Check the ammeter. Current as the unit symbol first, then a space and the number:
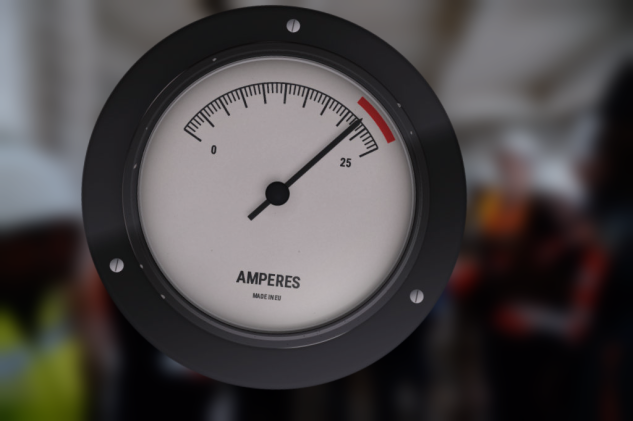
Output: A 21.5
